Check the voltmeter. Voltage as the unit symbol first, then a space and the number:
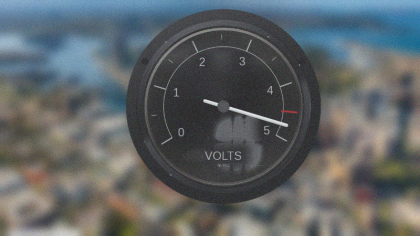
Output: V 4.75
